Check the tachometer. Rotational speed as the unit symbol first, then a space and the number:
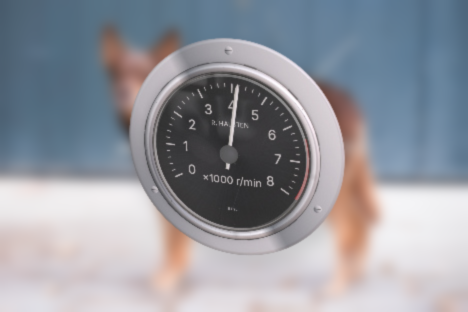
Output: rpm 4200
